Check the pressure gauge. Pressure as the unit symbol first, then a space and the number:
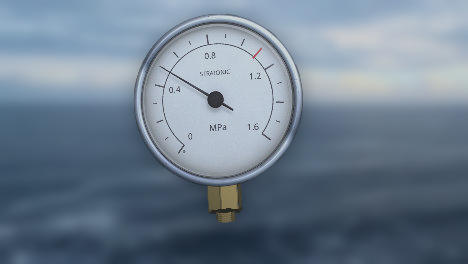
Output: MPa 0.5
